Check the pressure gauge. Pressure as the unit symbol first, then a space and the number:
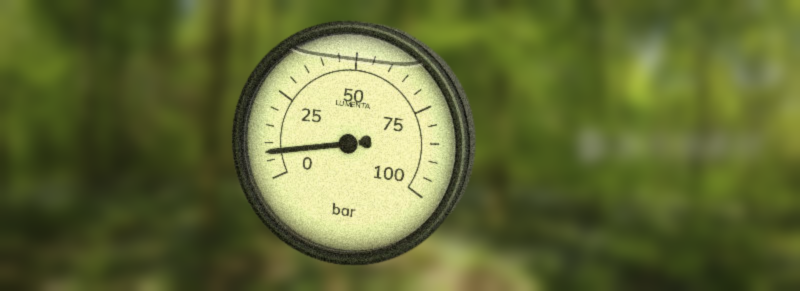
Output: bar 7.5
